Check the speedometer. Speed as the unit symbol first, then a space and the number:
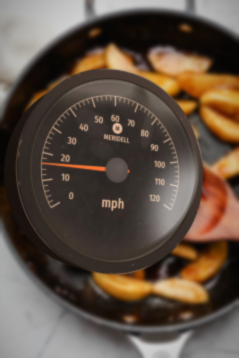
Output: mph 16
